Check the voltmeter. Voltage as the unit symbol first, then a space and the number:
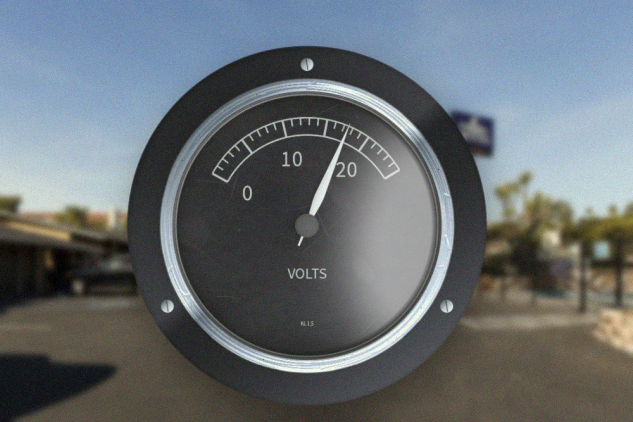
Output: V 17.5
